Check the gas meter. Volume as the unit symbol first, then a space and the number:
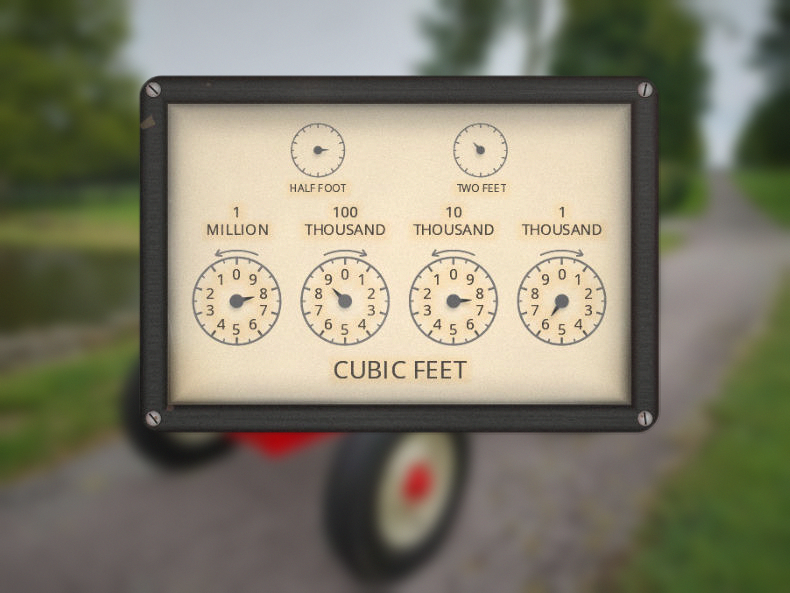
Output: ft³ 787600
